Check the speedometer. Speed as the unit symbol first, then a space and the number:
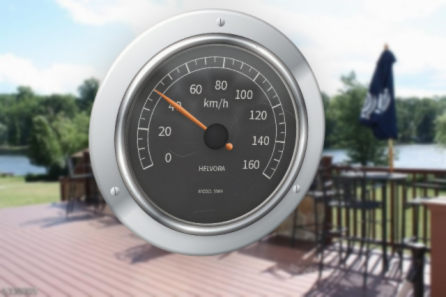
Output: km/h 40
